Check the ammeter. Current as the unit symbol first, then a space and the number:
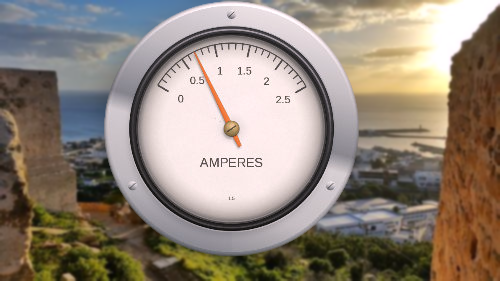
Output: A 0.7
